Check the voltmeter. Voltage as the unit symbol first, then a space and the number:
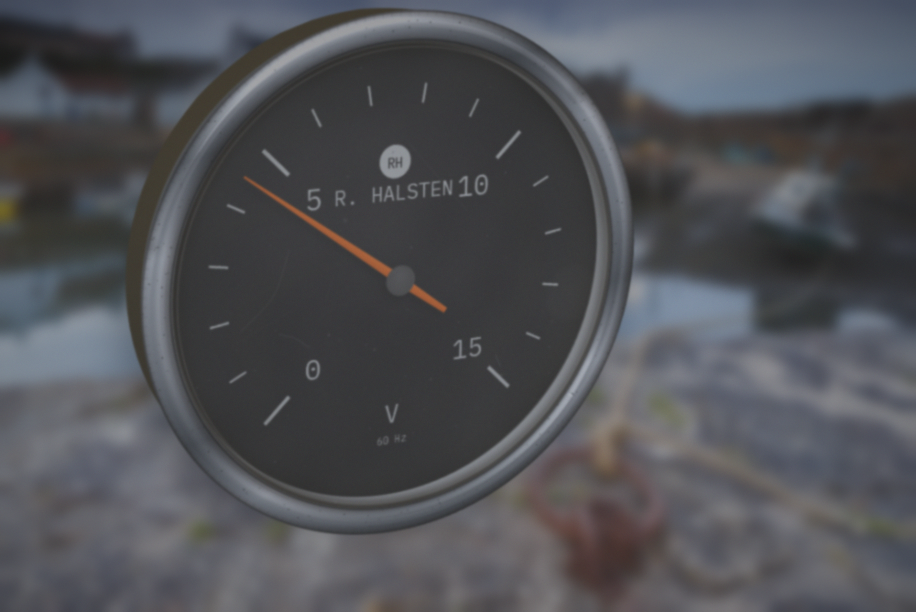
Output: V 4.5
